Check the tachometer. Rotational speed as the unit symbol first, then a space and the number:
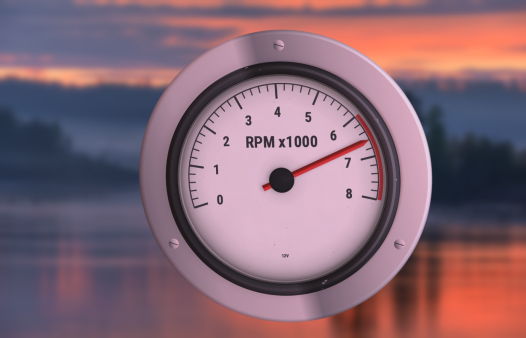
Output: rpm 6600
